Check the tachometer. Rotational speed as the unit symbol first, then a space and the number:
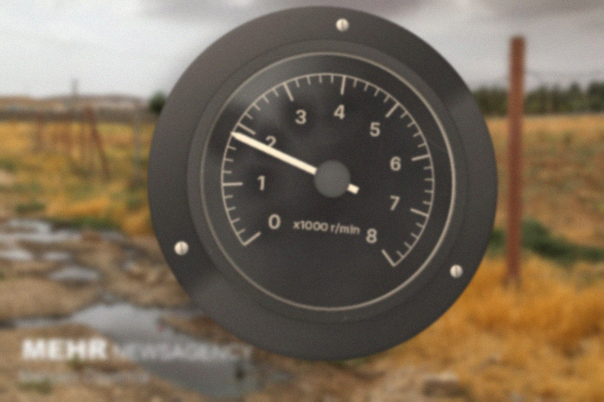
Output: rpm 1800
